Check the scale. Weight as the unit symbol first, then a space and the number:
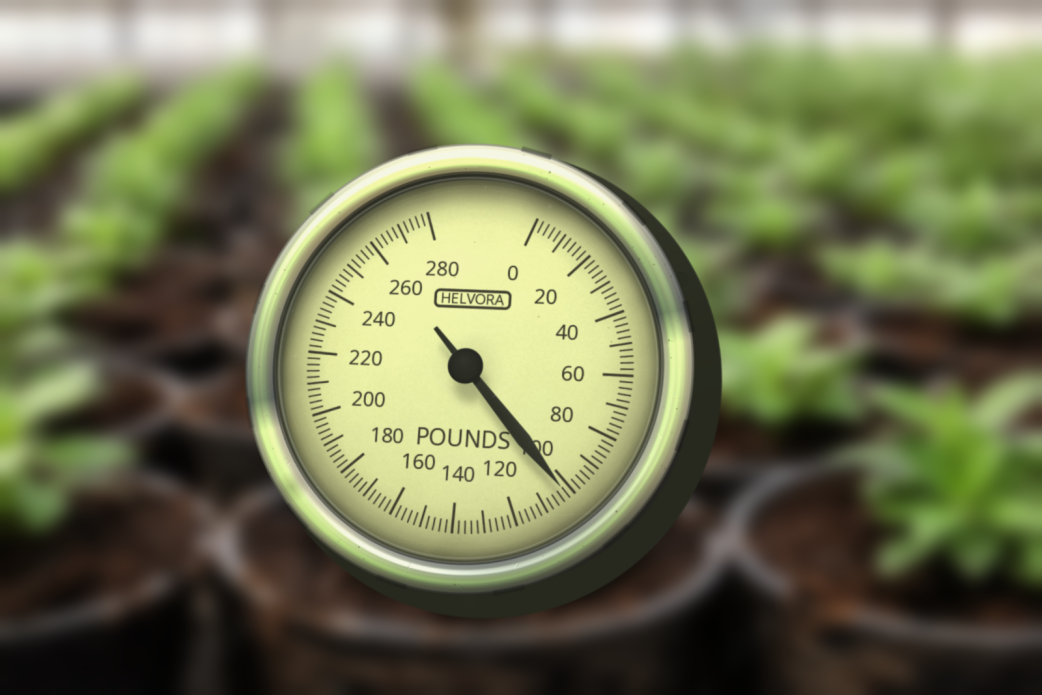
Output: lb 102
